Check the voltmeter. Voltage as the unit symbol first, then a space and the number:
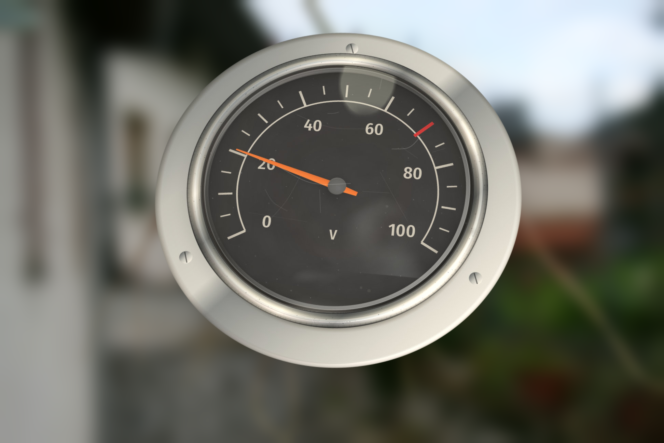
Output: V 20
